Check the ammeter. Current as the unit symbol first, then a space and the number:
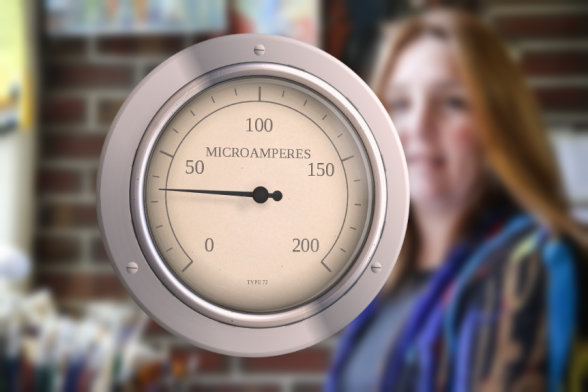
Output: µA 35
